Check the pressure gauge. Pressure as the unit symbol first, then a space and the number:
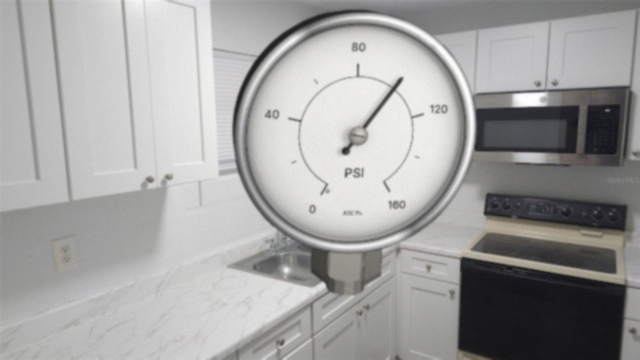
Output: psi 100
